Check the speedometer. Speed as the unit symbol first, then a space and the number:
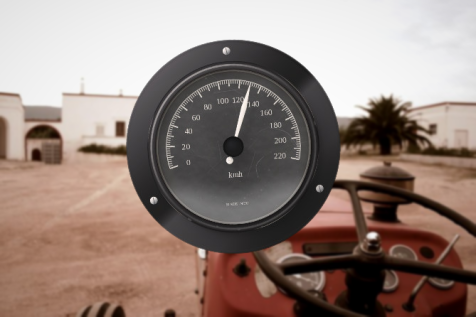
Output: km/h 130
